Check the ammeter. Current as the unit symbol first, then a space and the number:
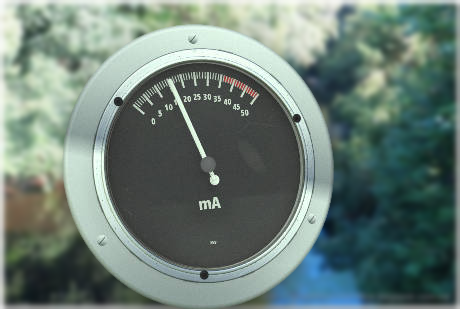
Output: mA 15
